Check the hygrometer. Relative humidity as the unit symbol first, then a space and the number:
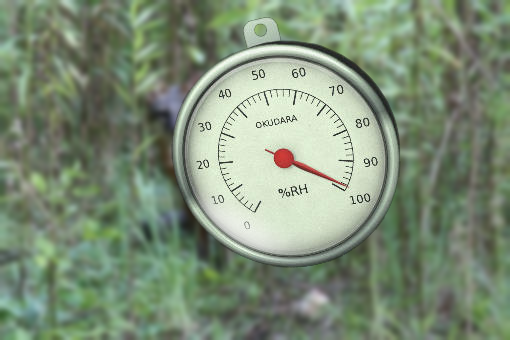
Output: % 98
